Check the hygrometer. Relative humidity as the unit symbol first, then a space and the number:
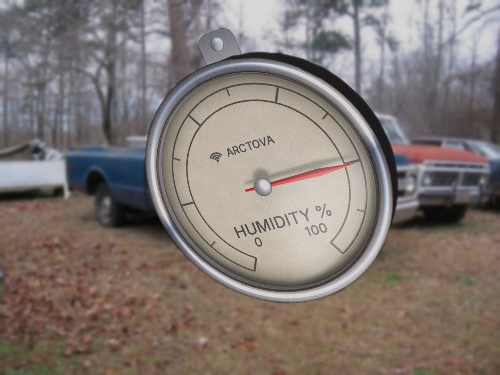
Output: % 80
